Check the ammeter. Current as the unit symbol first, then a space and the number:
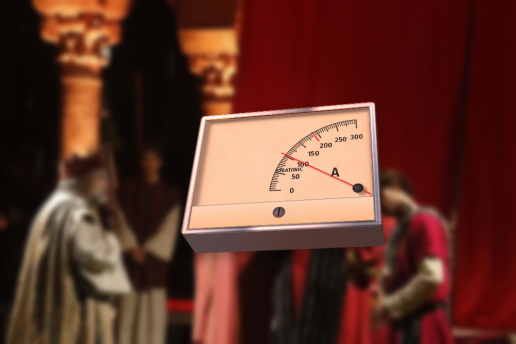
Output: A 100
